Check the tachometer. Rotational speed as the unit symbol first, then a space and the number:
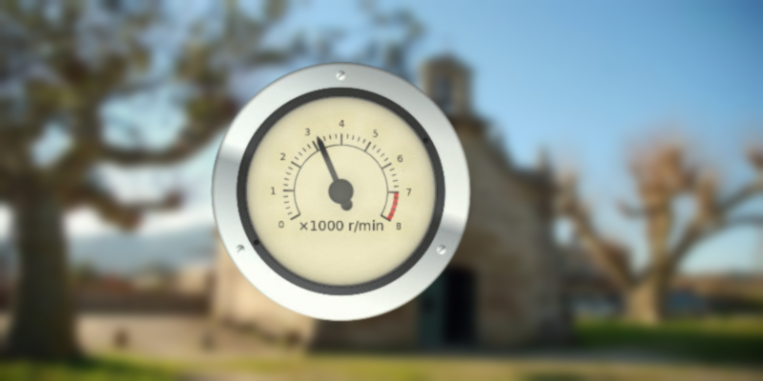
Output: rpm 3200
